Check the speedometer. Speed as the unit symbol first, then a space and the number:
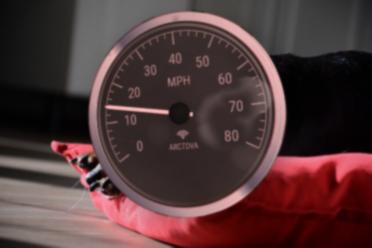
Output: mph 14
